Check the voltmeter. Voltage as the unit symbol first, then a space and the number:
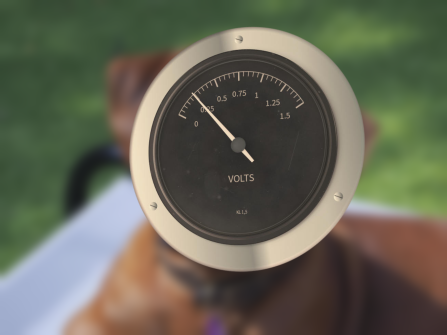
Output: V 0.25
